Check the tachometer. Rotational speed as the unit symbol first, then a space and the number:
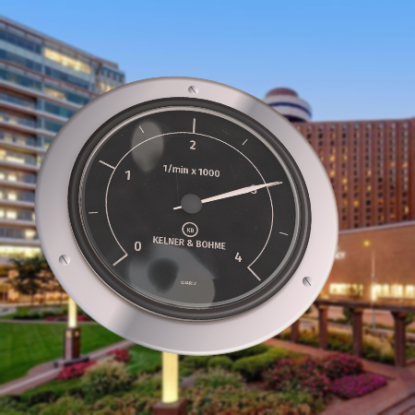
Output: rpm 3000
